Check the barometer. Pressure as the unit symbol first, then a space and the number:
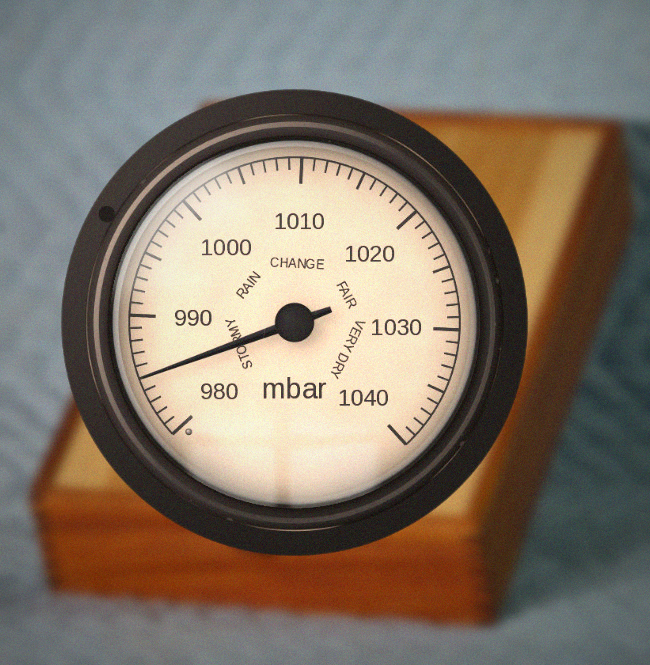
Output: mbar 985
